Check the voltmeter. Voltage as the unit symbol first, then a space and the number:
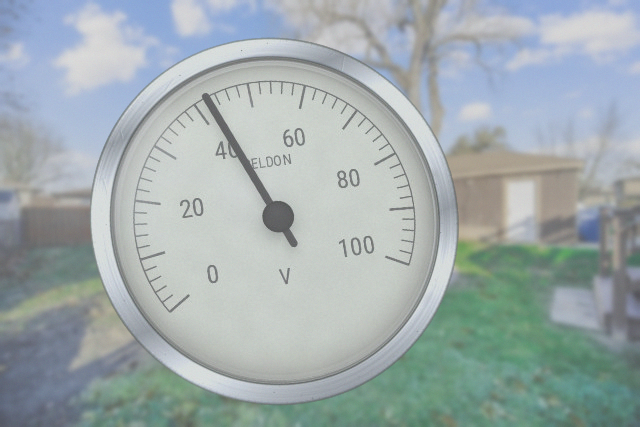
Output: V 42
